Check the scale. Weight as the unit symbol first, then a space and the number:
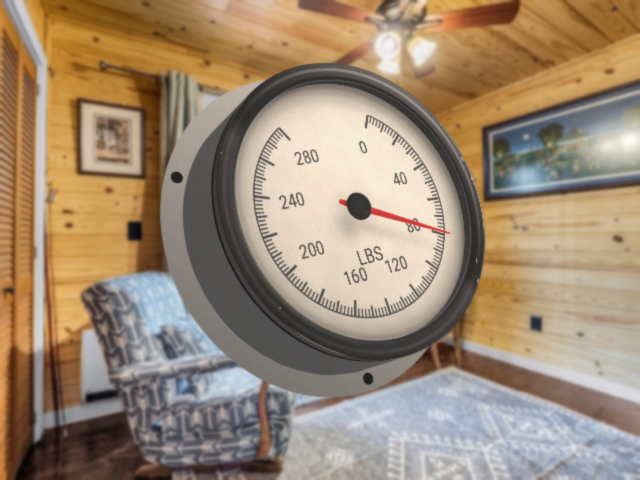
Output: lb 80
